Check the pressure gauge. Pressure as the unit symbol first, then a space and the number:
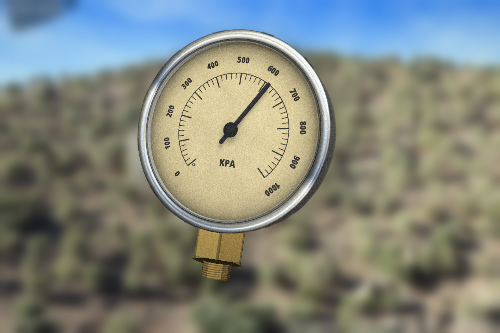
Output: kPa 620
